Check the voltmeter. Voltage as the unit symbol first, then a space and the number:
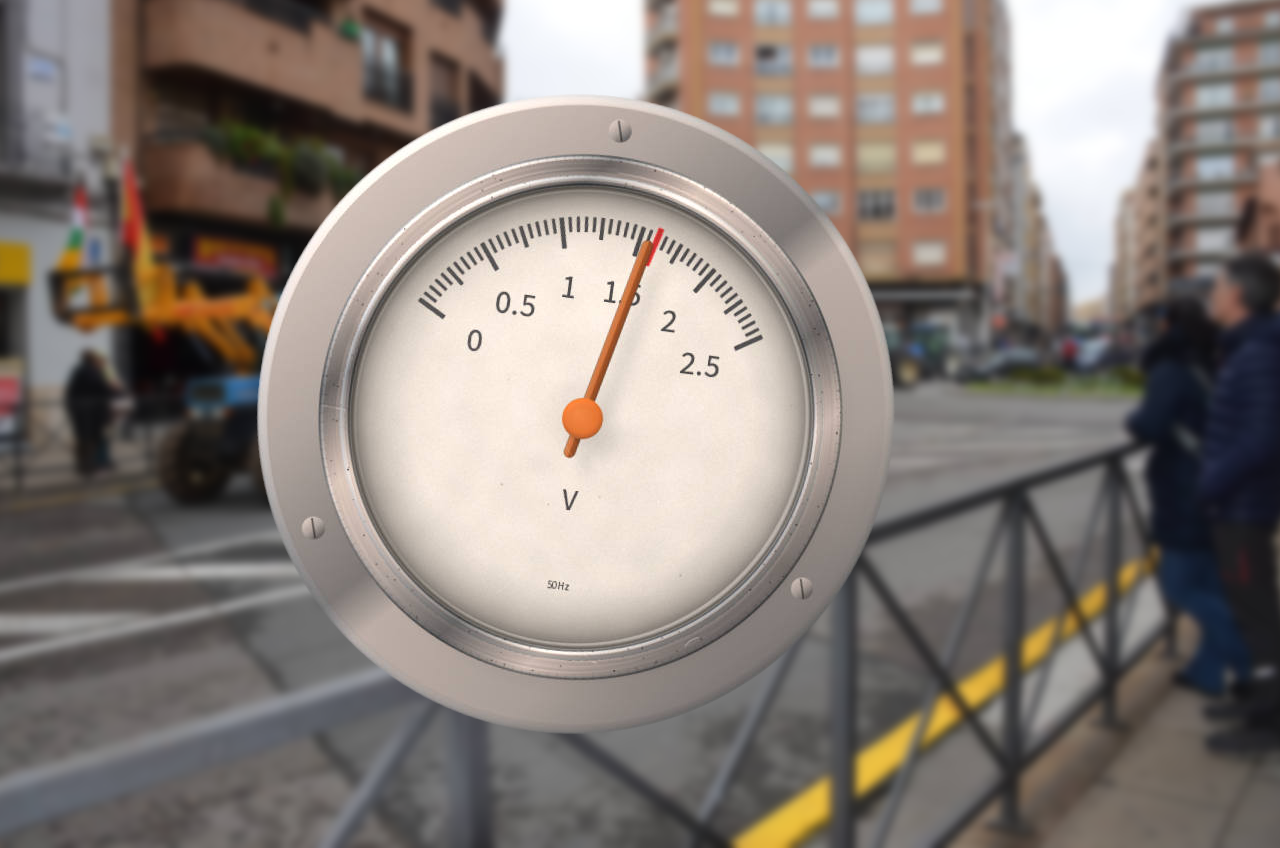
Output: V 1.55
